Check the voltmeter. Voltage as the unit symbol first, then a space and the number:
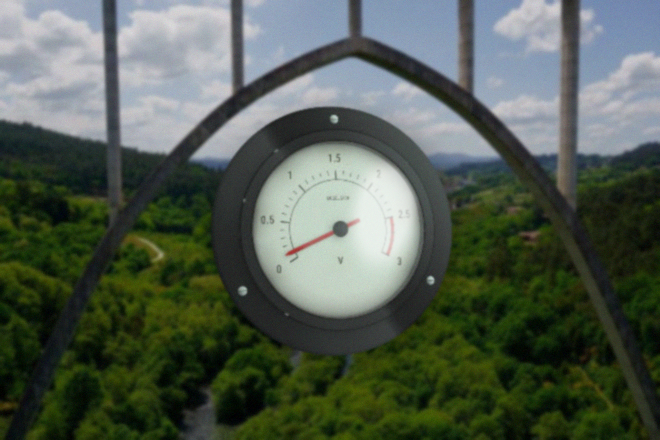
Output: V 0.1
